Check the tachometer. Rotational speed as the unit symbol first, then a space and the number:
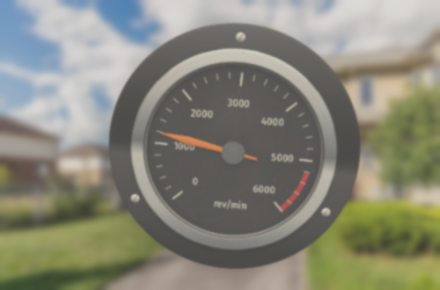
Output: rpm 1200
